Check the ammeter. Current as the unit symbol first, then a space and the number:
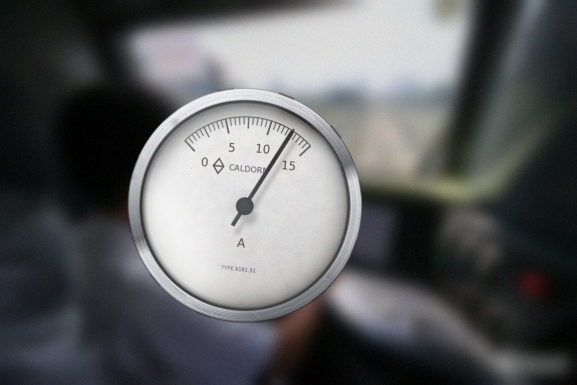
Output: A 12.5
